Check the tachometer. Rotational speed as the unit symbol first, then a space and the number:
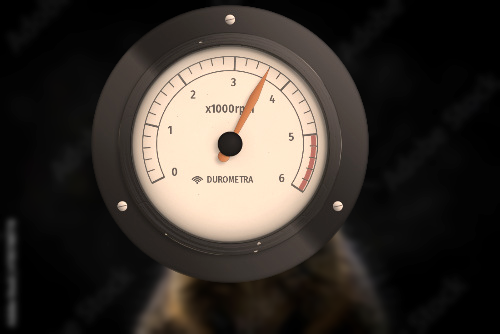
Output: rpm 3600
